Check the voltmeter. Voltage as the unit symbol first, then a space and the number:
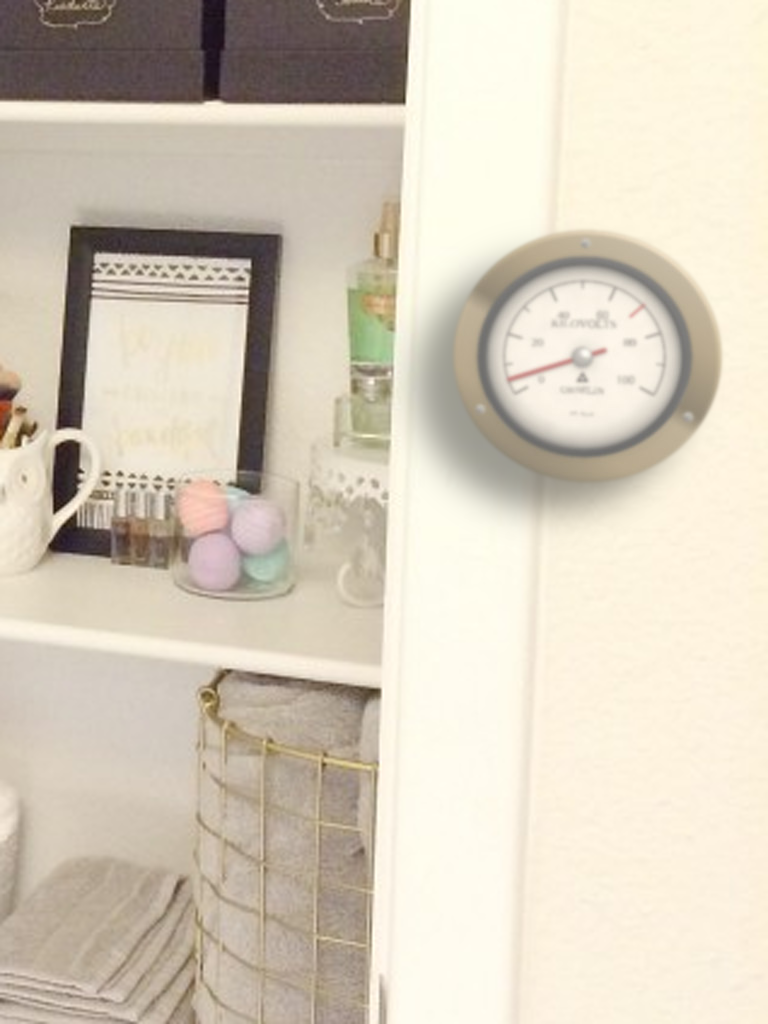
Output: kV 5
